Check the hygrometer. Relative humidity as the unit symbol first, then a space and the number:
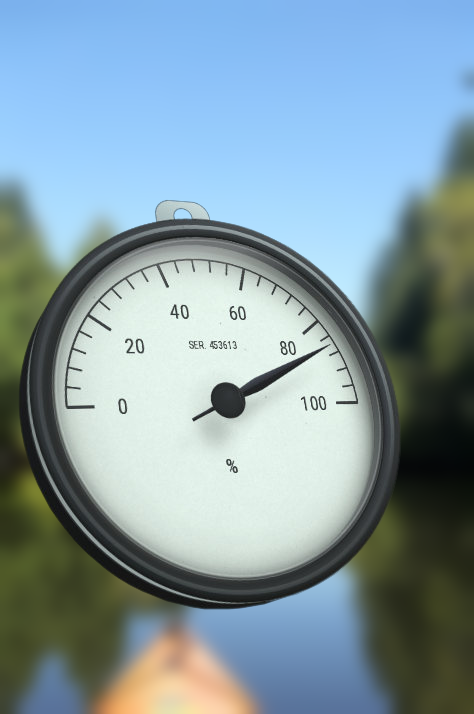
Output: % 86
